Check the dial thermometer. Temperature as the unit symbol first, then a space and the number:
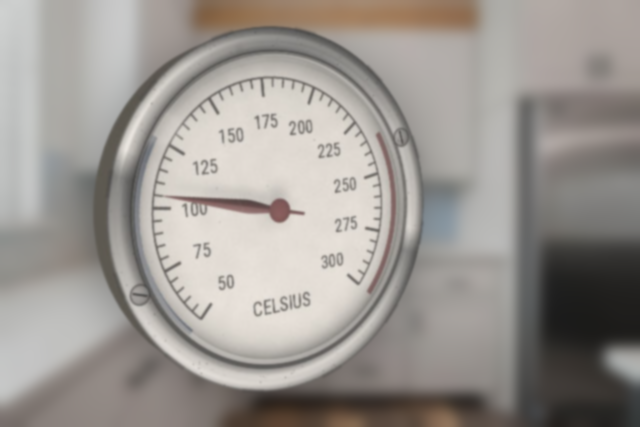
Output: °C 105
